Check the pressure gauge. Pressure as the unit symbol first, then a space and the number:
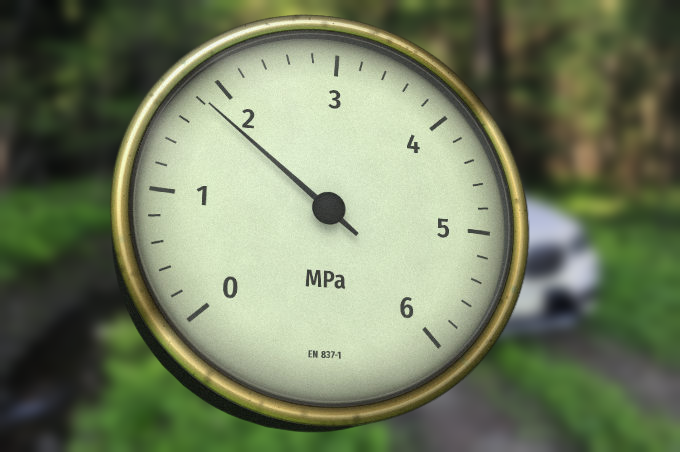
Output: MPa 1.8
